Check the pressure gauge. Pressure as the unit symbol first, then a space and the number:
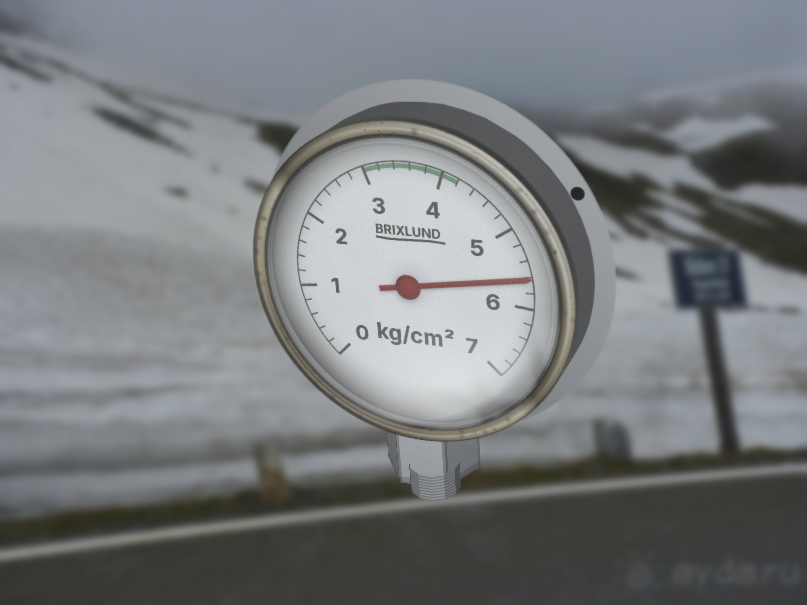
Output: kg/cm² 5.6
